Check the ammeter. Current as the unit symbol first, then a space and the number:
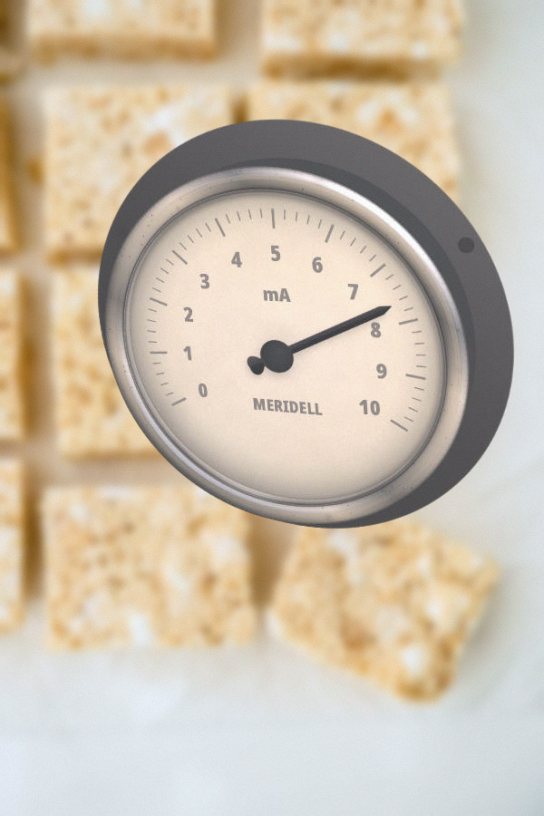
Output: mA 7.6
